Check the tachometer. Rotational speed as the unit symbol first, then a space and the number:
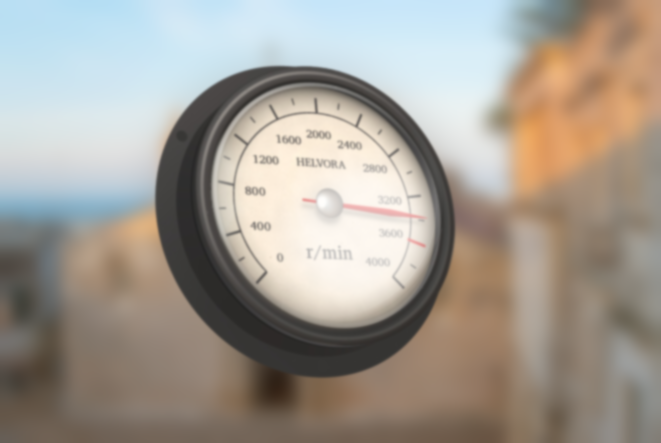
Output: rpm 3400
